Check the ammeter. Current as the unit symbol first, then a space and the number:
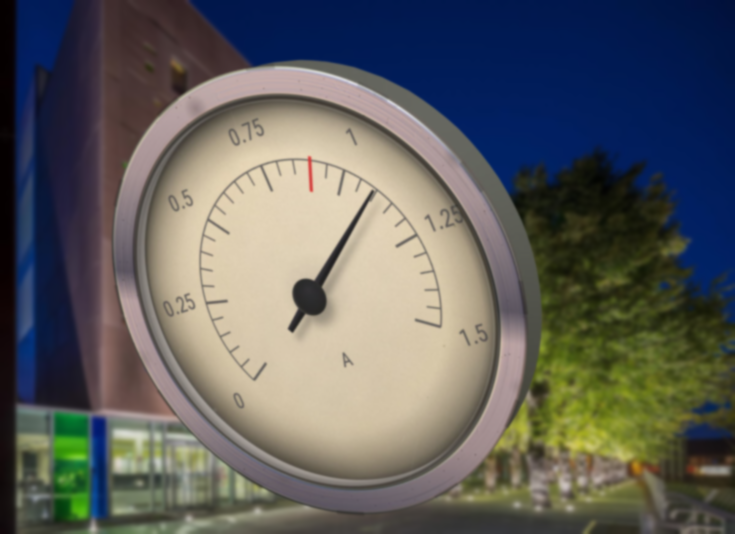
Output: A 1.1
